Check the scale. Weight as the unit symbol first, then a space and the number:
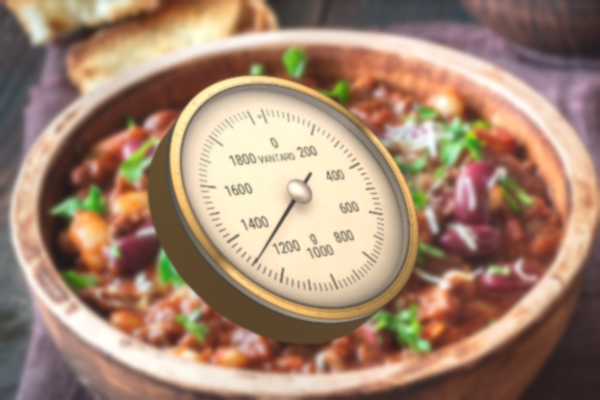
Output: g 1300
